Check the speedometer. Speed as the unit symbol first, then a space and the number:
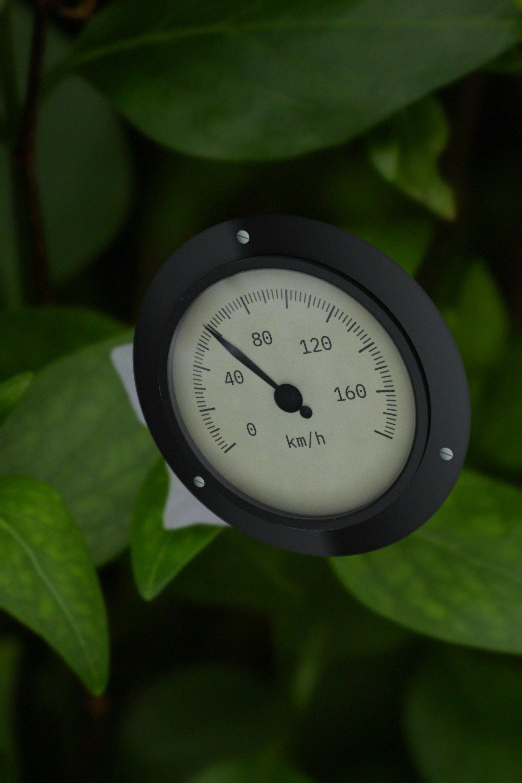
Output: km/h 60
